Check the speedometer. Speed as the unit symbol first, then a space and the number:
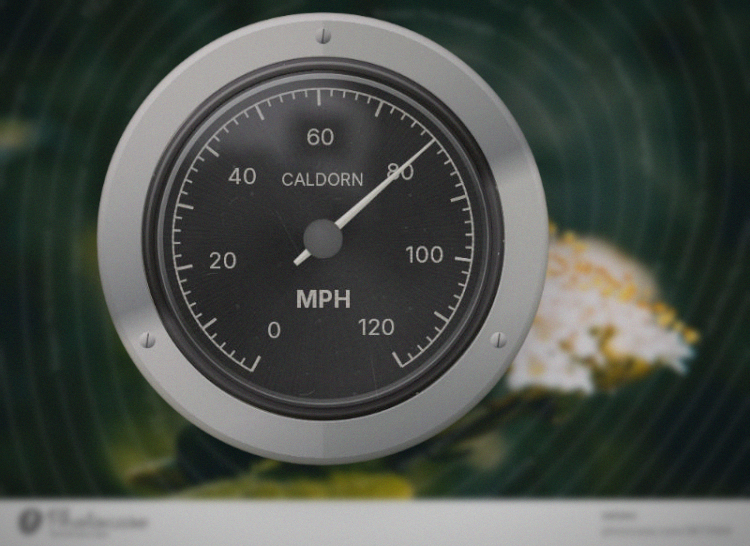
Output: mph 80
